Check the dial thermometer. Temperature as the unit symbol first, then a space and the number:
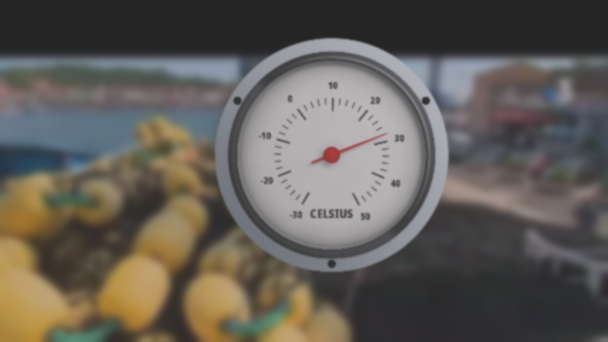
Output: °C 28
